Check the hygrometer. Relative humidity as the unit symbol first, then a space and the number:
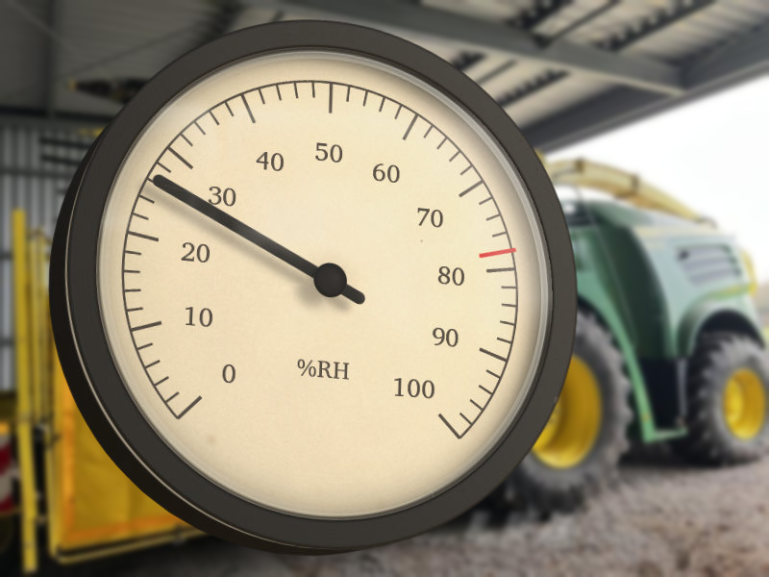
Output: % 26
